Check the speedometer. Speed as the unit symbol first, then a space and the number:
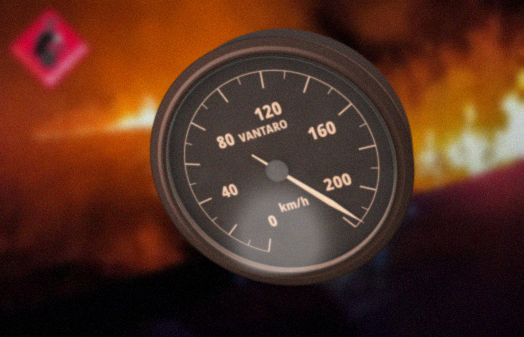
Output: km/h 215
